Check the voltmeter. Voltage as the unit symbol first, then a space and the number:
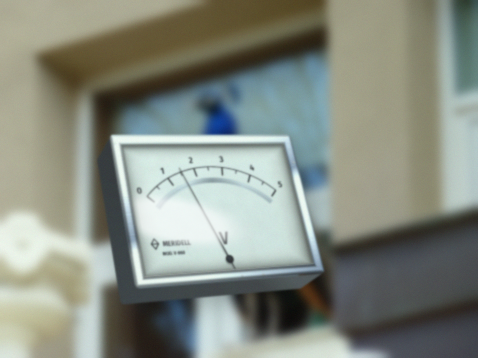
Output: V 1.5
